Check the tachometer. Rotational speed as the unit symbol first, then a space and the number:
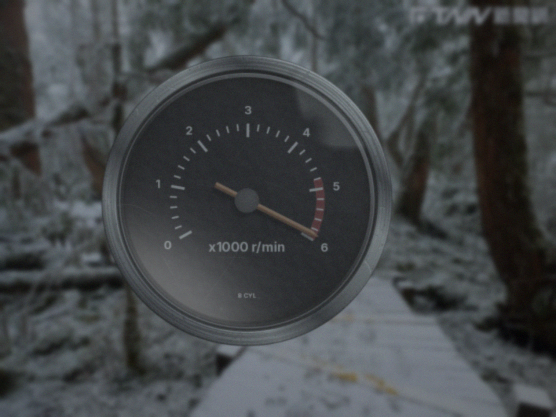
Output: rpm 5900
